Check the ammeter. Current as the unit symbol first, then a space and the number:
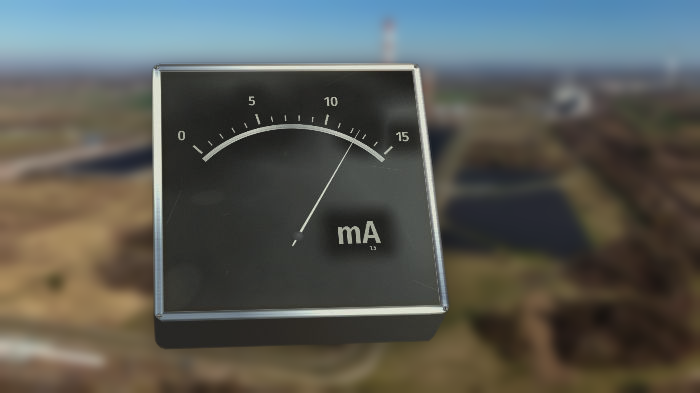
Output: mA 12.5
